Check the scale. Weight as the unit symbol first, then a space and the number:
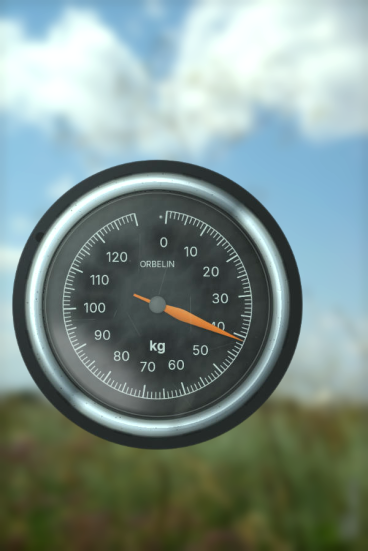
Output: kg 41
